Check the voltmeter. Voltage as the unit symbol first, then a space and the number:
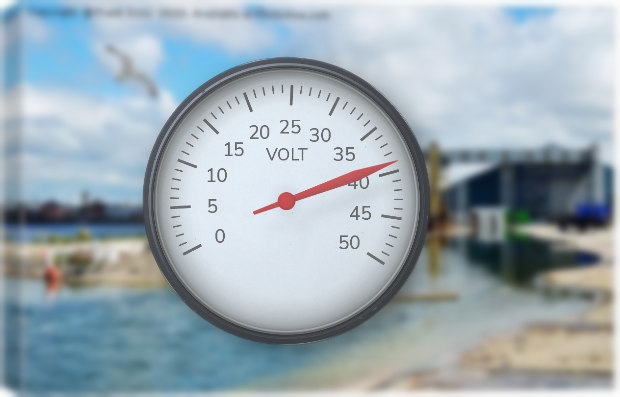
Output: V 39
